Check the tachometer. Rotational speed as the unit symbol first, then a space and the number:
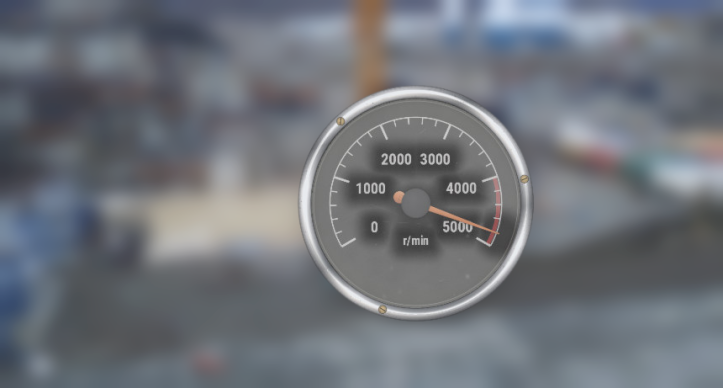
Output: rpm 4800
